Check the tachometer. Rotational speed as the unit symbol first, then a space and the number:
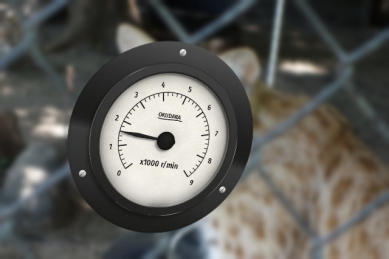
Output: rpm 1600
